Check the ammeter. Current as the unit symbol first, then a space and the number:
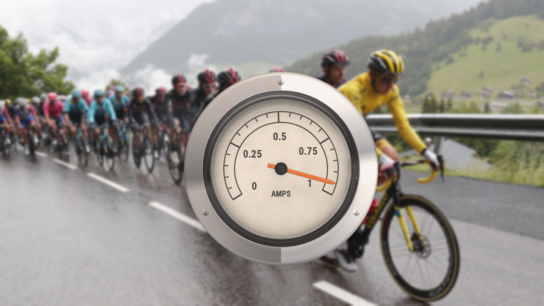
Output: A 0.95
